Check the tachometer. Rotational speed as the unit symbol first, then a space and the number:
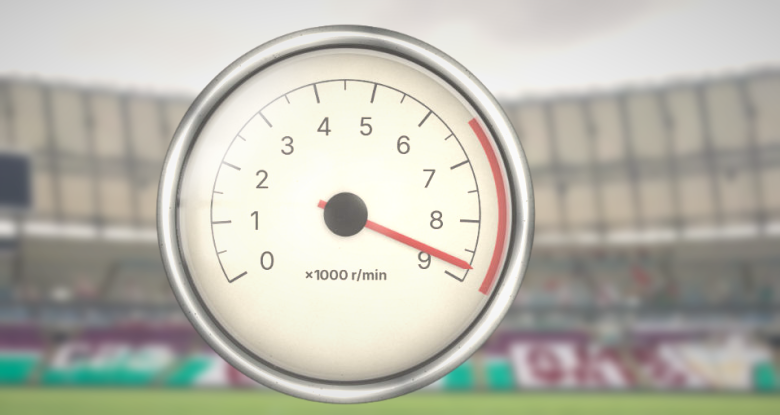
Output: rpm 8750
